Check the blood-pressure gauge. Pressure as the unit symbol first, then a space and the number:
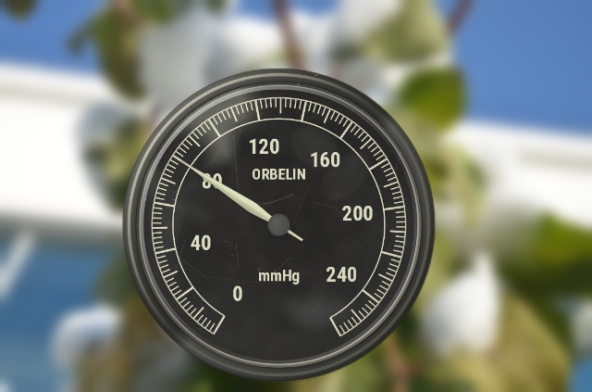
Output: mmHg 80
